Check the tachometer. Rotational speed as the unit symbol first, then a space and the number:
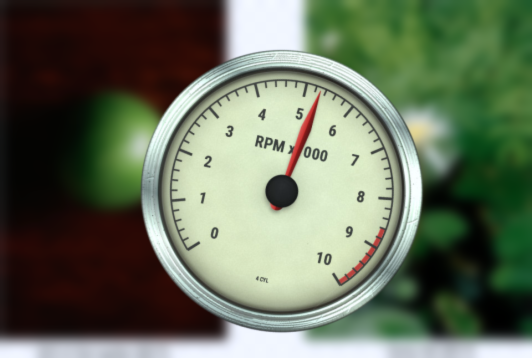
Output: rpm 5300
